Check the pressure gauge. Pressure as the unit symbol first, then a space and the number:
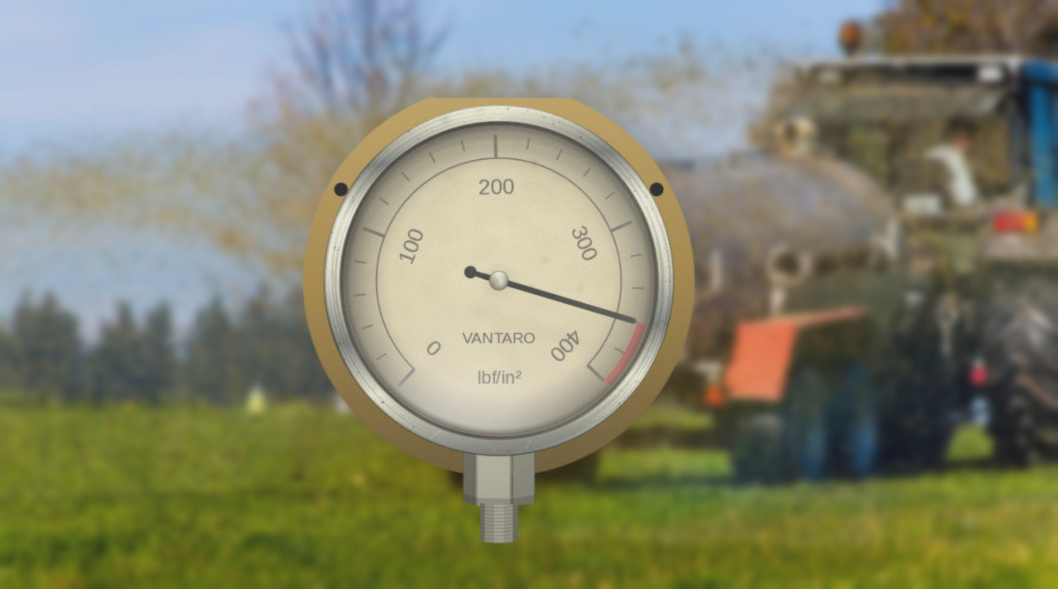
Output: psi 360
